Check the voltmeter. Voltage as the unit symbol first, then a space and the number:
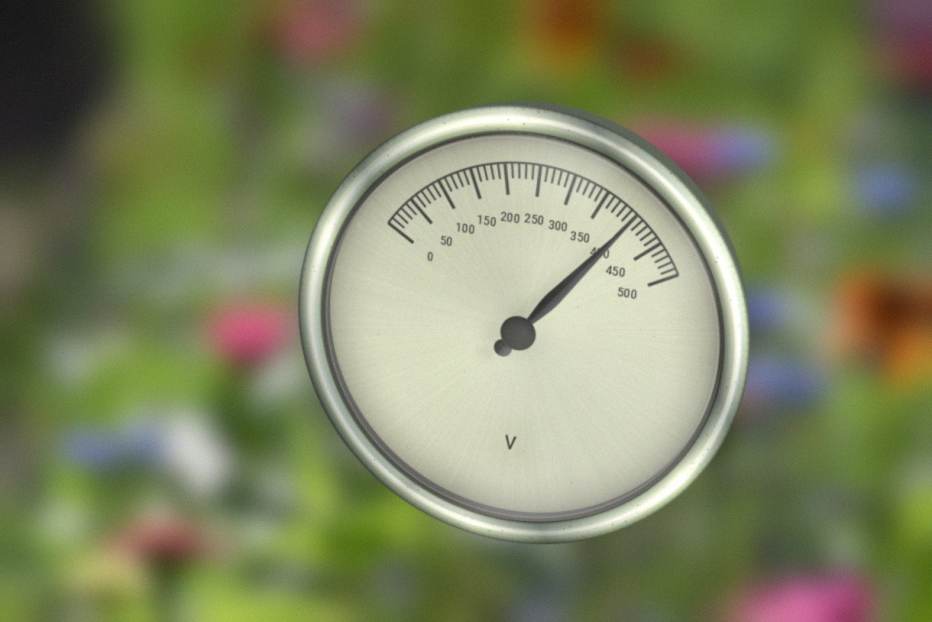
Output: V 400
